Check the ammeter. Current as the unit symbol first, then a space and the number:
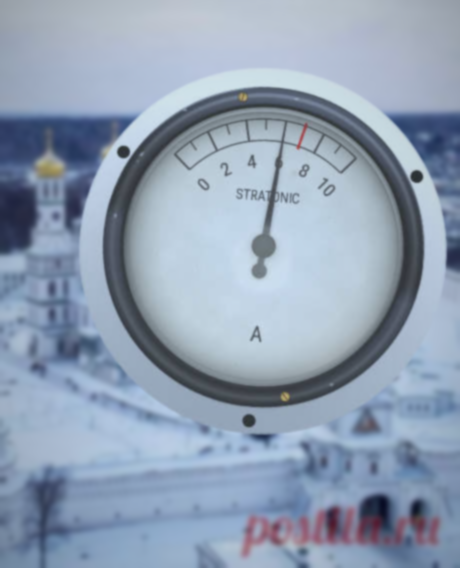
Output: A 6
